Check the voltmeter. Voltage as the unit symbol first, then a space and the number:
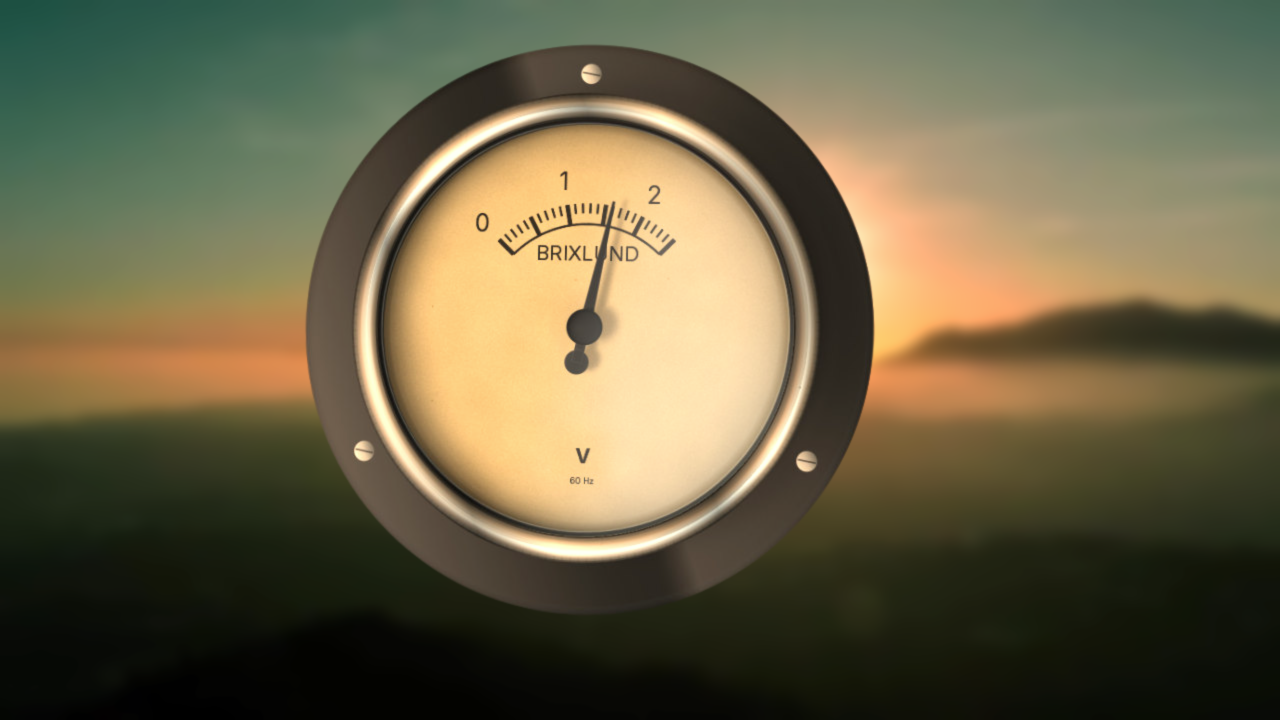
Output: V 1.6
